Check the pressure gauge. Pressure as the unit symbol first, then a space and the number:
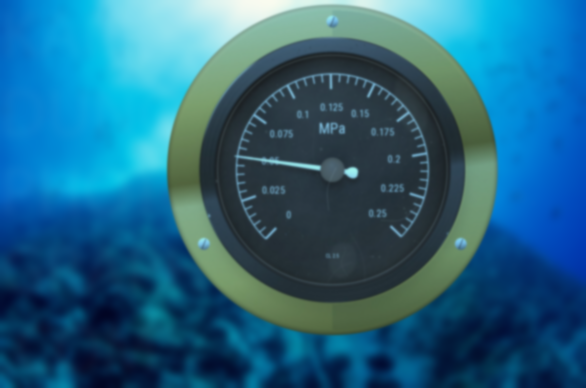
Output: MPa 0.05
